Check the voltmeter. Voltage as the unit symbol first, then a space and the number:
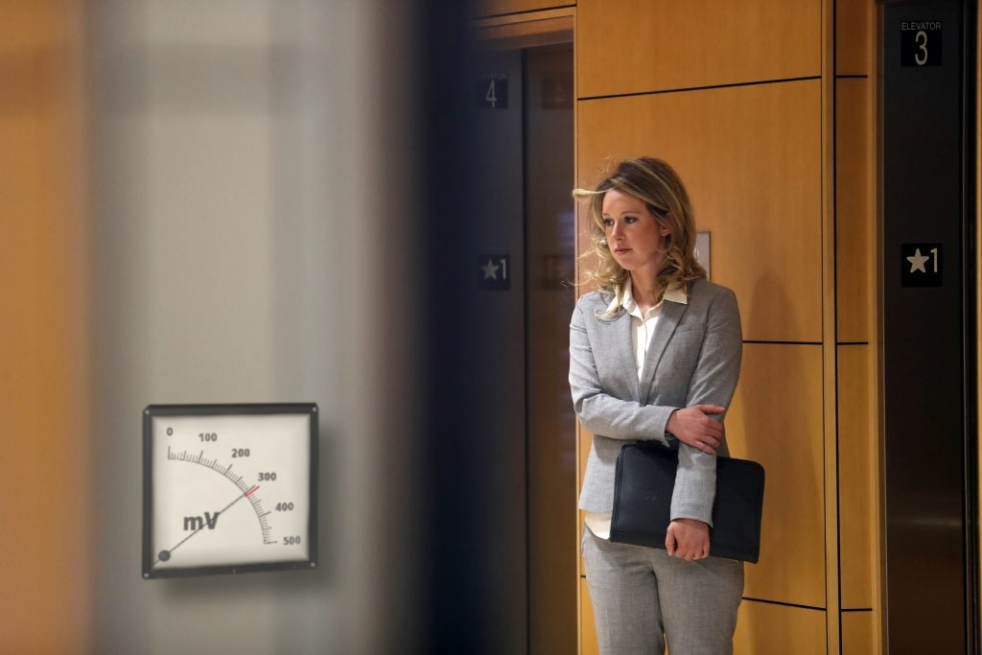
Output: mV 300
